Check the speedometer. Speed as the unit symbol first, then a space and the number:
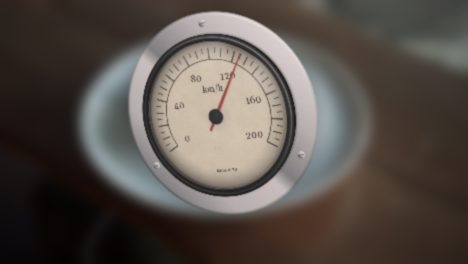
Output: km/h 125
